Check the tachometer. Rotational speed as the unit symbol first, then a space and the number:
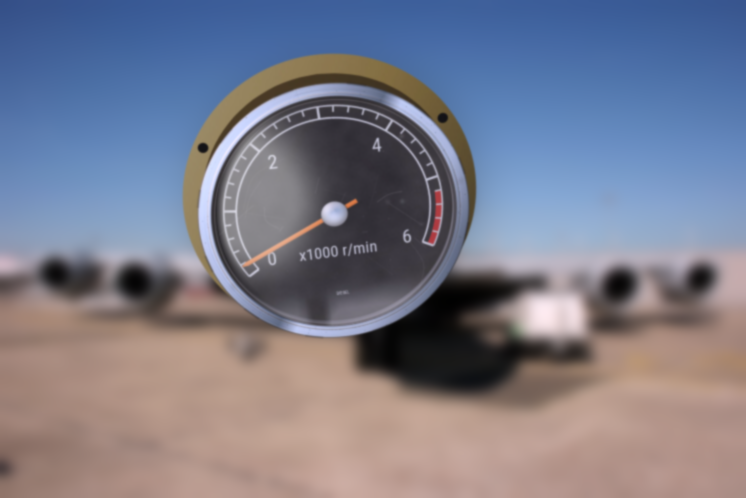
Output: rpm 200
